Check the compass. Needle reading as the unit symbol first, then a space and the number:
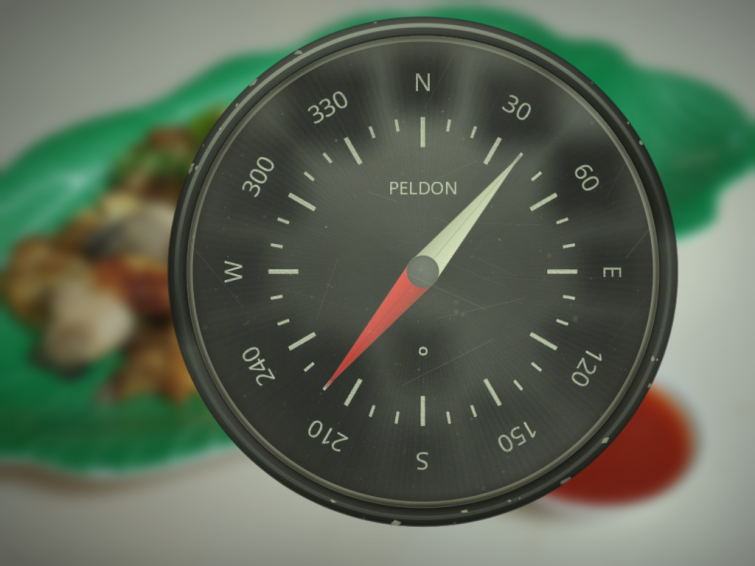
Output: ° 220
